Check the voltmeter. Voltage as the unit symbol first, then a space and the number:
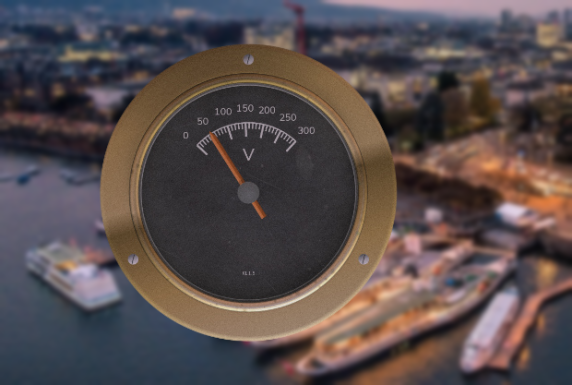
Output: V 50
